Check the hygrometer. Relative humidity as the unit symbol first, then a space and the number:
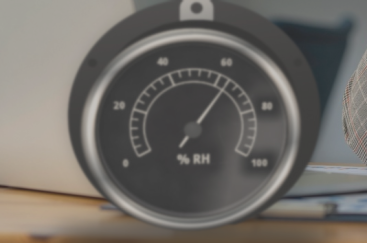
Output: % 64
